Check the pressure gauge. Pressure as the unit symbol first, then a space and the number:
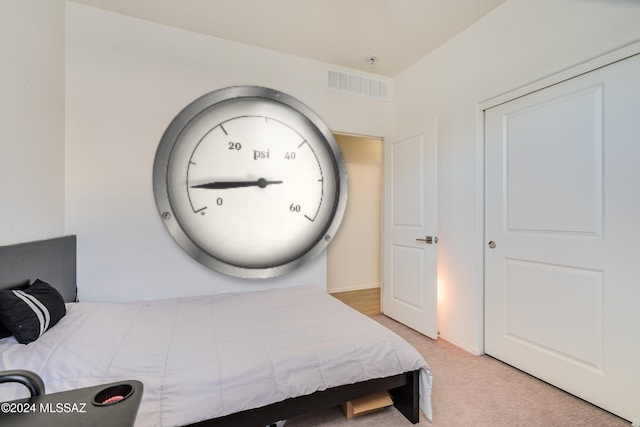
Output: psi 5
